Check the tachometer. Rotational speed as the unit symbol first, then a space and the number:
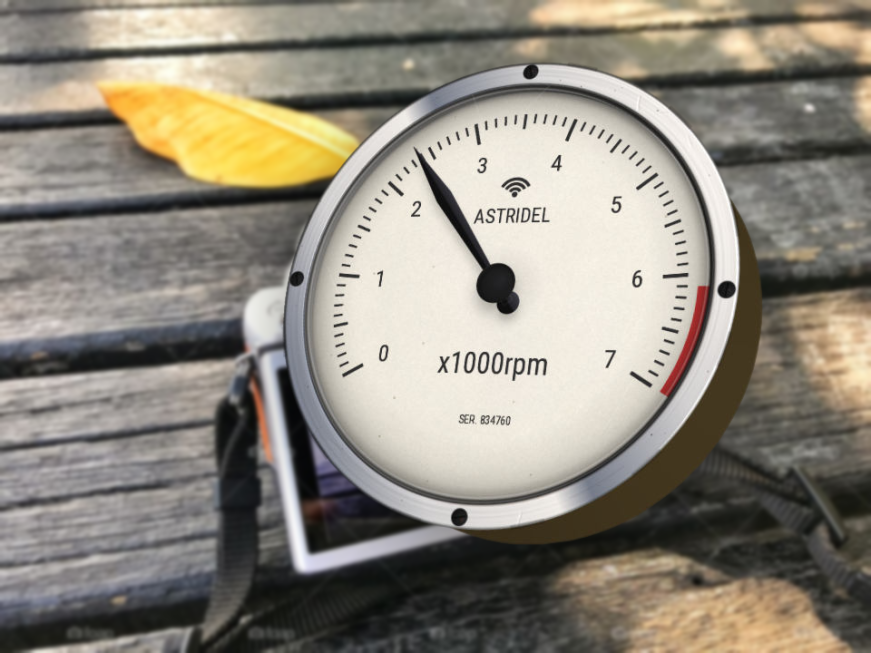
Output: rpm 2400
